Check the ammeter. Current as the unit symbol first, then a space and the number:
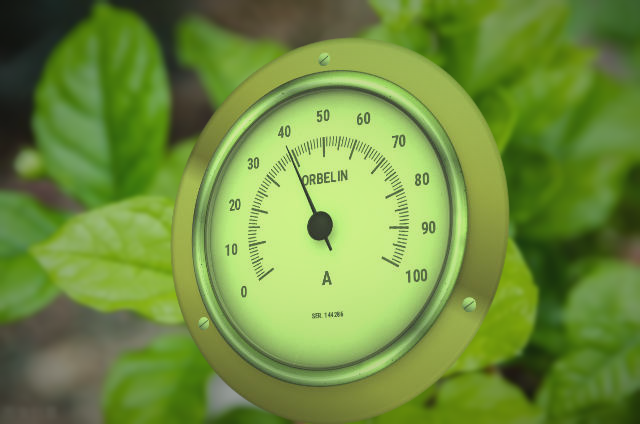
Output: A 40
